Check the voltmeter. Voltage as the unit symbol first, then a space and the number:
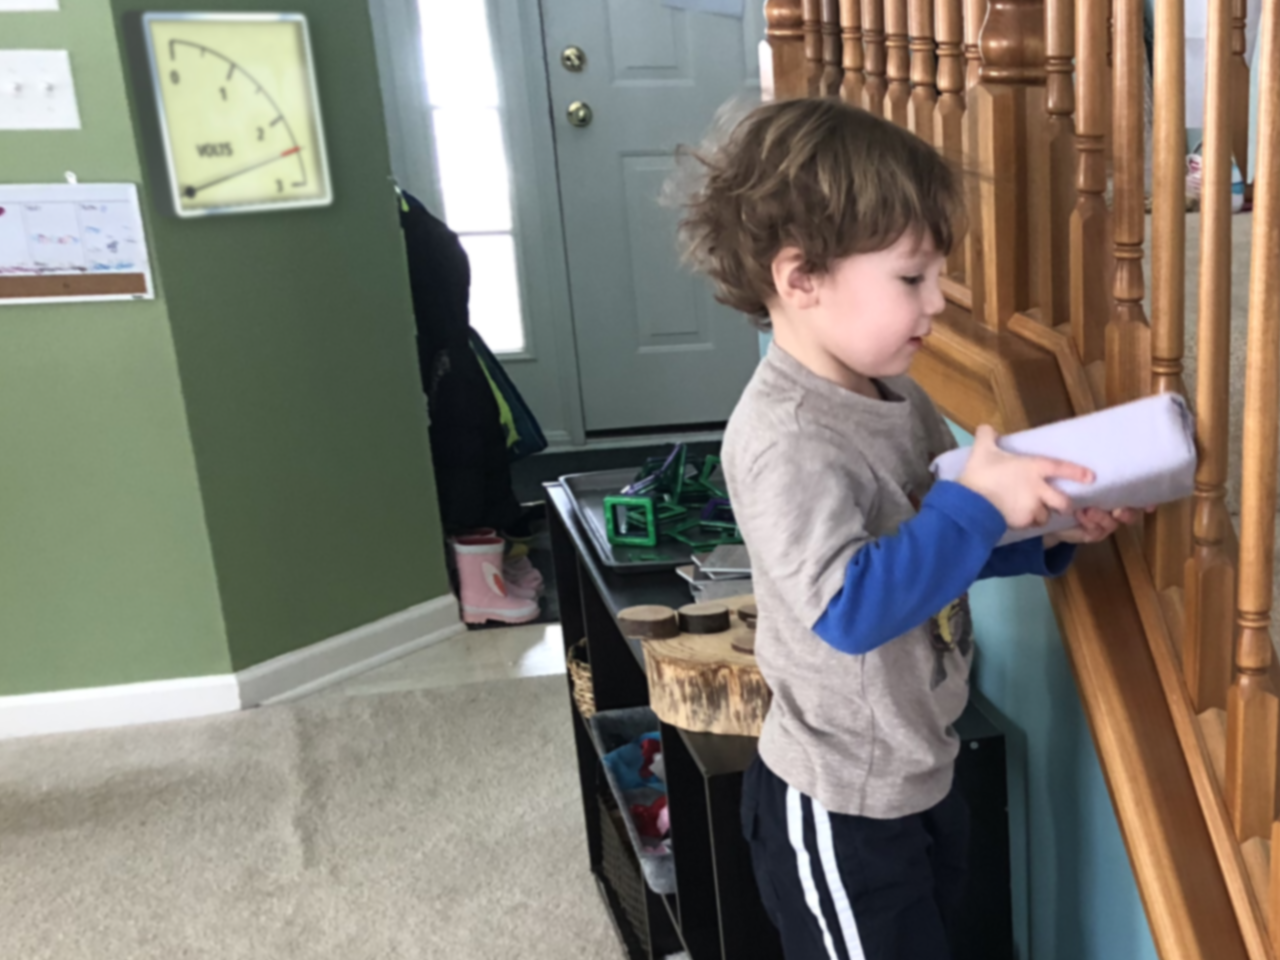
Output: V 2.5
